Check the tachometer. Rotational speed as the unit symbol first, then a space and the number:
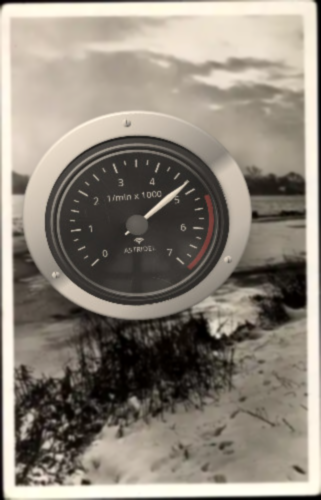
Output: rpm 4750
